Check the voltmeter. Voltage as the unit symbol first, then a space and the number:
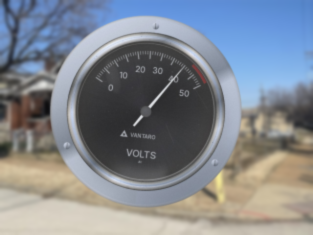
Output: V 40
